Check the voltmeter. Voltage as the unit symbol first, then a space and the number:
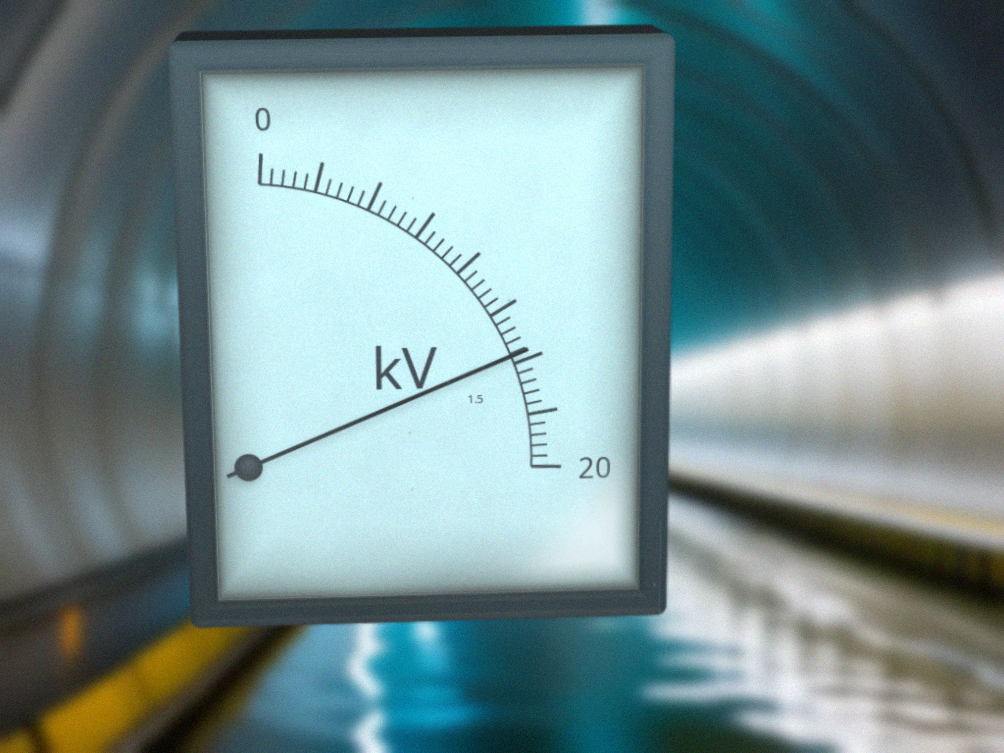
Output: kV 14.5
